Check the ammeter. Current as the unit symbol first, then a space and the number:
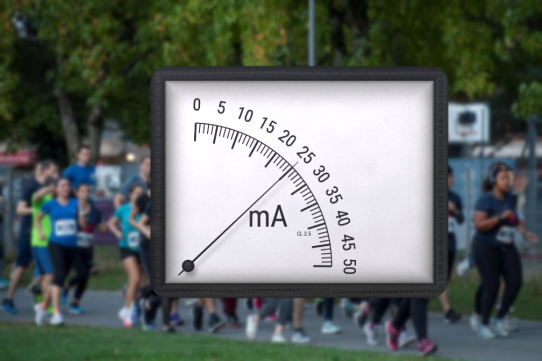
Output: mA 25
